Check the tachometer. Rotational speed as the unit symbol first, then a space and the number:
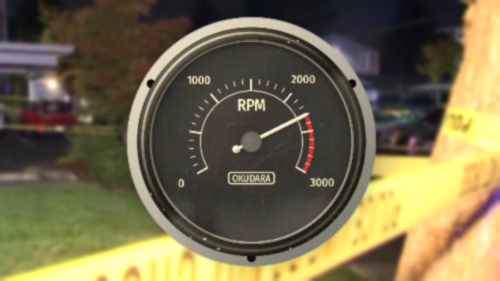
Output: rpm 2300
